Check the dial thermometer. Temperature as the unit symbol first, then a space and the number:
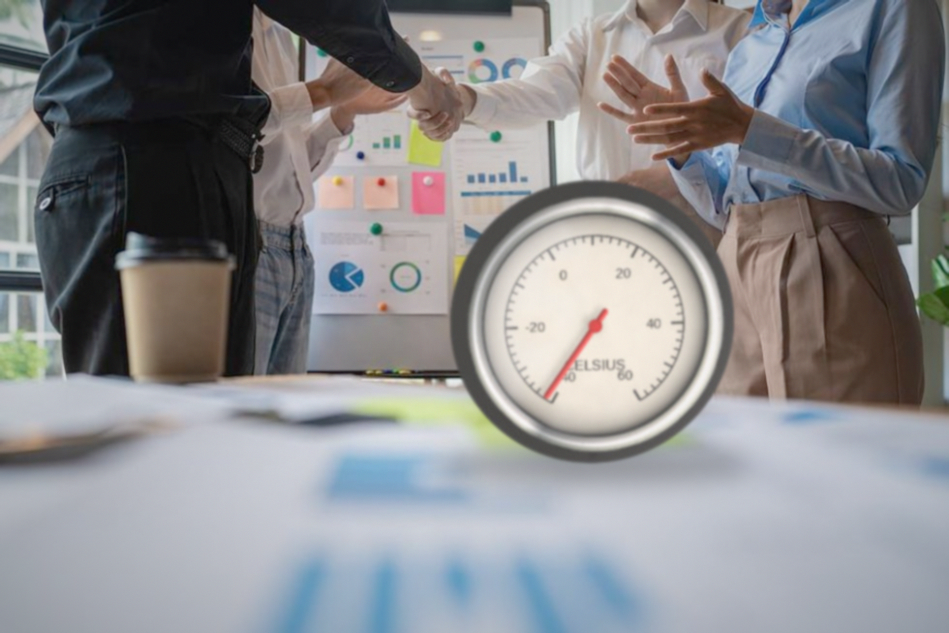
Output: °C -38
